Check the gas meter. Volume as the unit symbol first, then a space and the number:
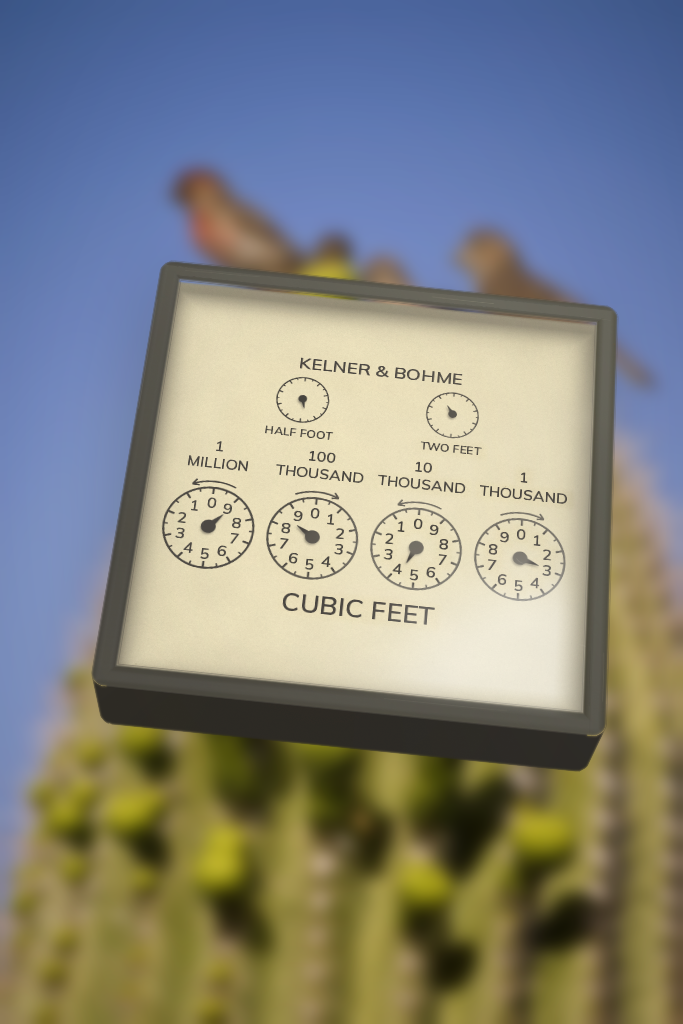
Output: ft³ 884300
